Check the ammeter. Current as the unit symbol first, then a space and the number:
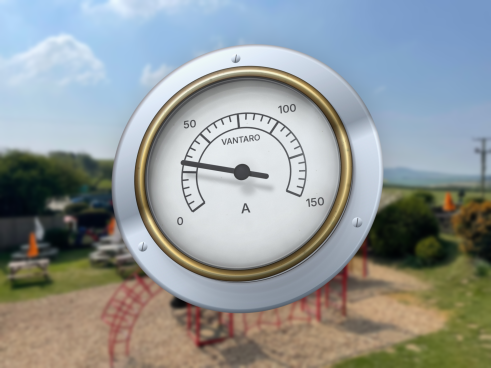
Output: A 30
